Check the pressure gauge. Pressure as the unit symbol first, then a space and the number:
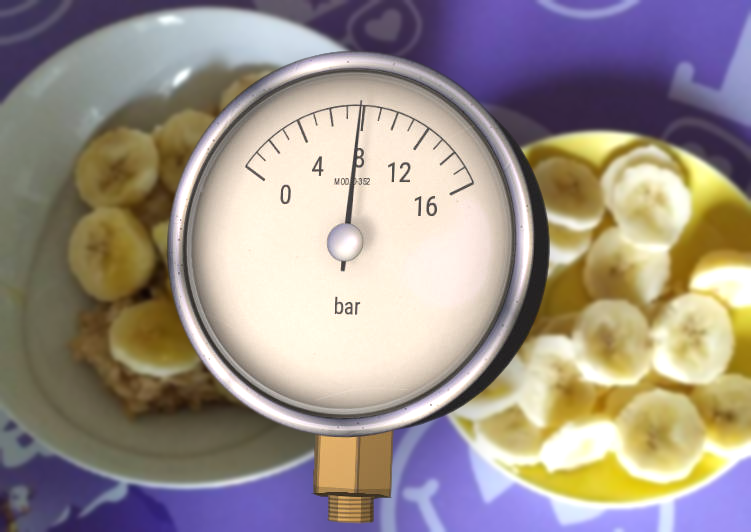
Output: bar 8
